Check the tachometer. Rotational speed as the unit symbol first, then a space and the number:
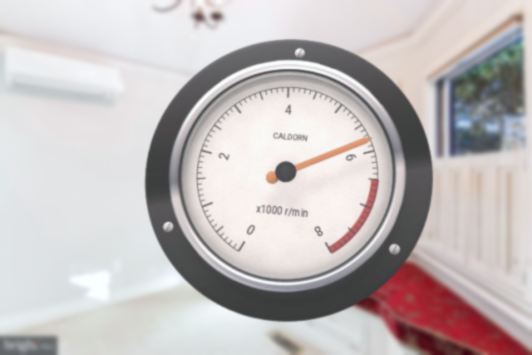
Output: rpm 5800
